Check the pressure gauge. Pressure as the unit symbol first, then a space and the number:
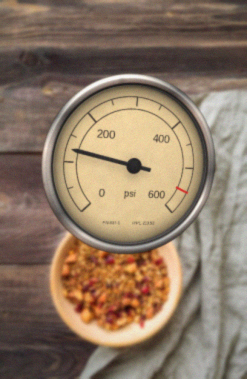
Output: psi 125
